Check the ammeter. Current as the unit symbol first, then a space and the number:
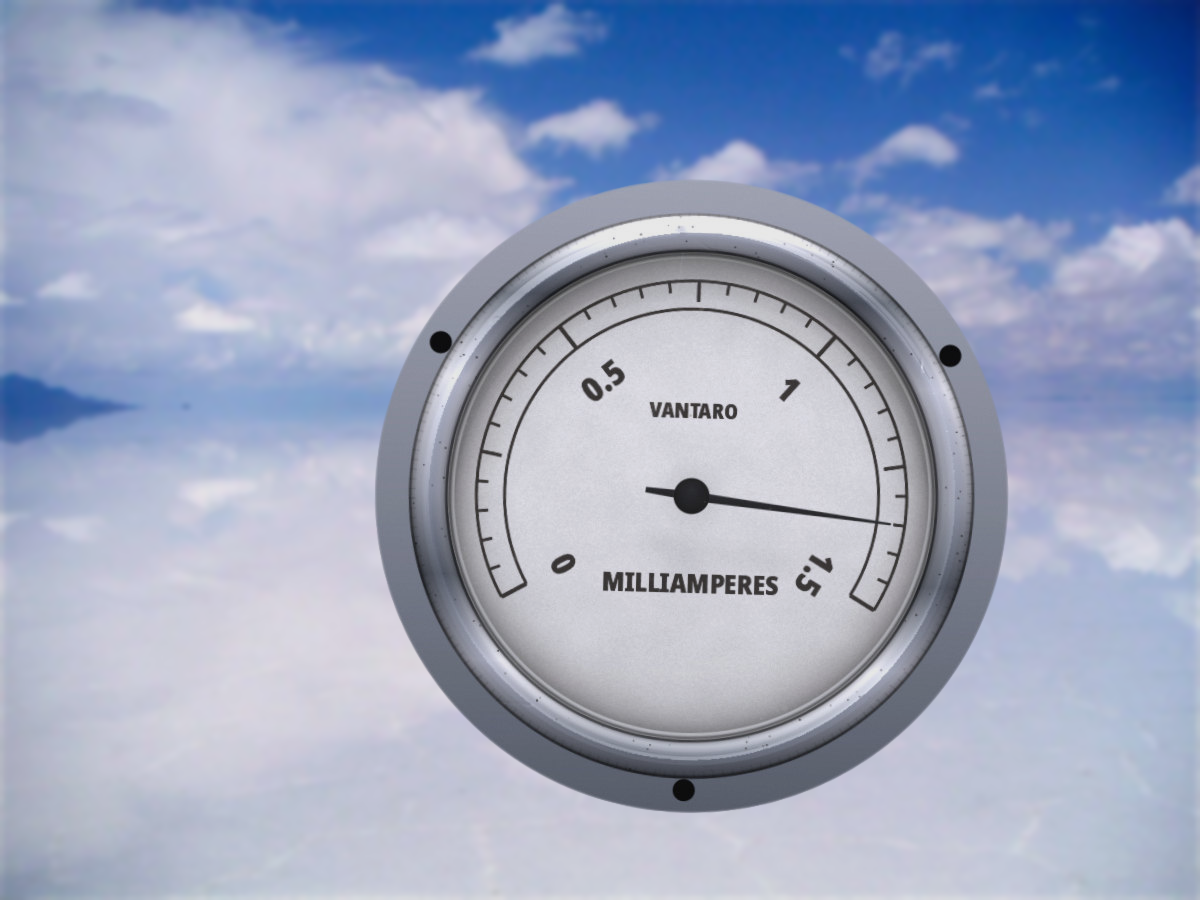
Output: mA 1.35
